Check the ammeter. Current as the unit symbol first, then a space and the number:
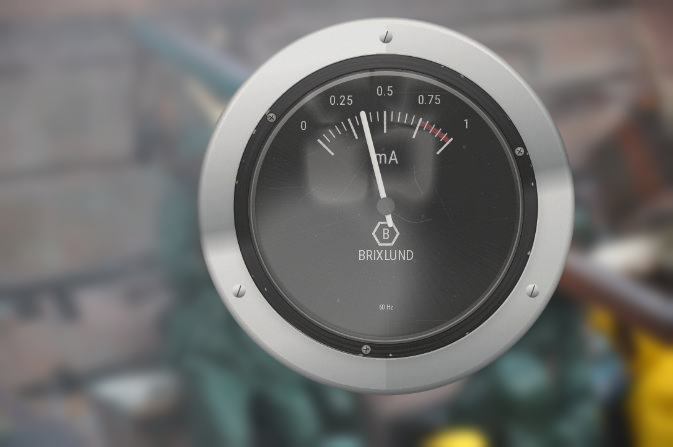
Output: mA 0.35
